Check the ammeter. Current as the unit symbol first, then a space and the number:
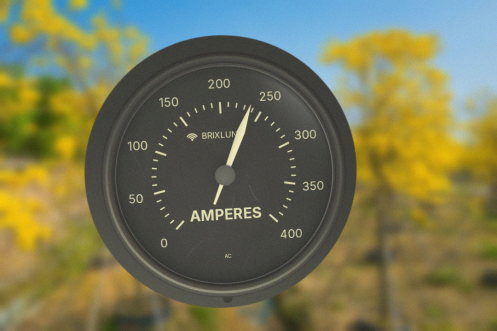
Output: A 235
